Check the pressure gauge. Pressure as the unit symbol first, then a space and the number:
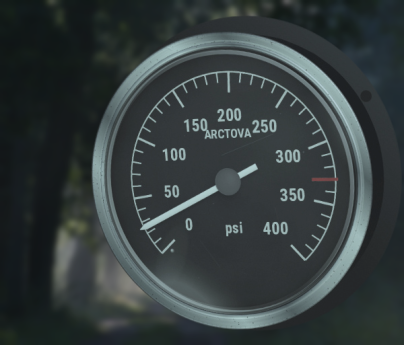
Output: psi 25
